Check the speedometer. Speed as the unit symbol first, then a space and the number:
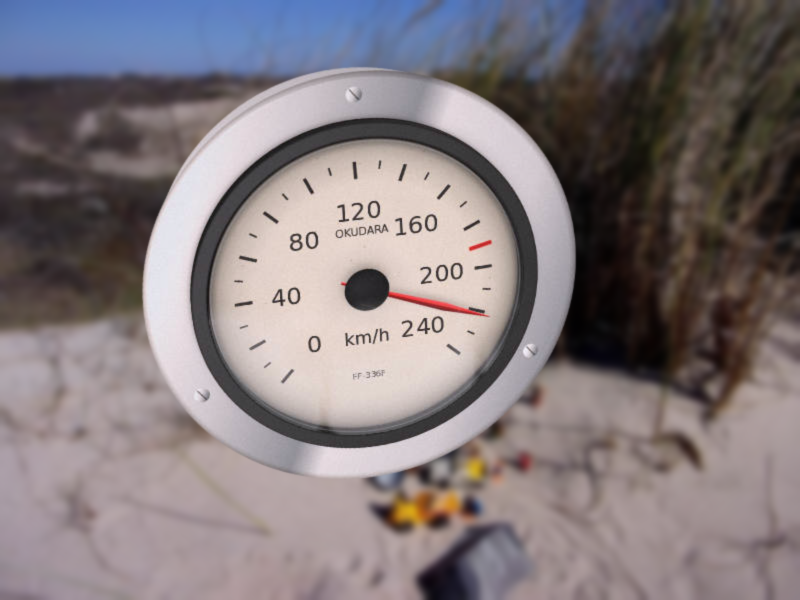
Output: km/h 220
